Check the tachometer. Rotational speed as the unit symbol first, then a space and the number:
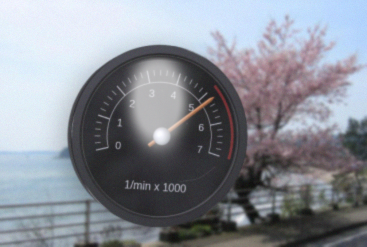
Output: rpm 5200
